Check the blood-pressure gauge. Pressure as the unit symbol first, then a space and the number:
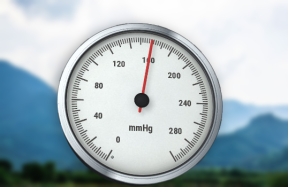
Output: mmHg 160
